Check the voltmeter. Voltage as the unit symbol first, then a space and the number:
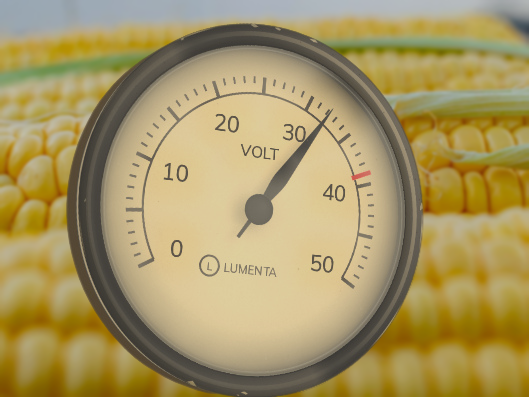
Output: V 32
